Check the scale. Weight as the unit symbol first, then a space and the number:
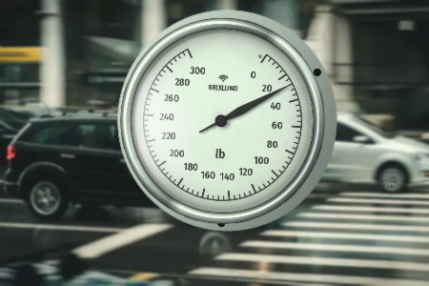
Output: lb 28
